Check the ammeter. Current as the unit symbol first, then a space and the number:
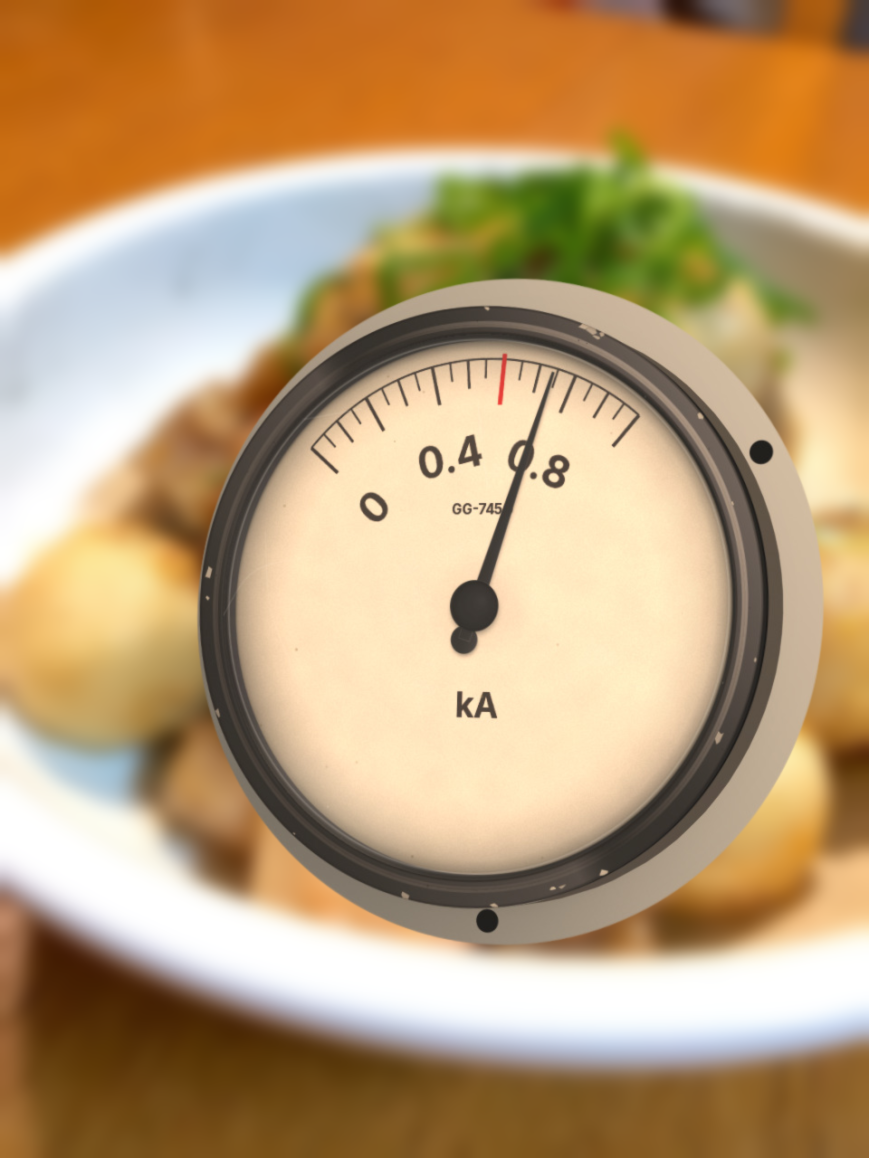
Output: kA 0.75
